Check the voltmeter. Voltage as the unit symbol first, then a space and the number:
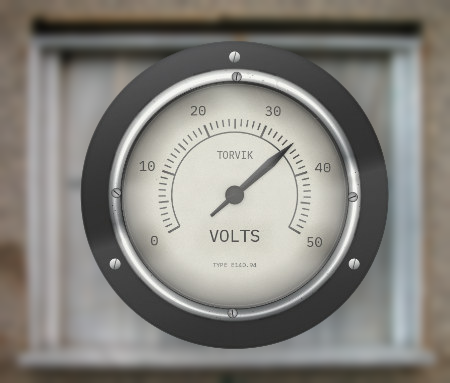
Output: V 35
